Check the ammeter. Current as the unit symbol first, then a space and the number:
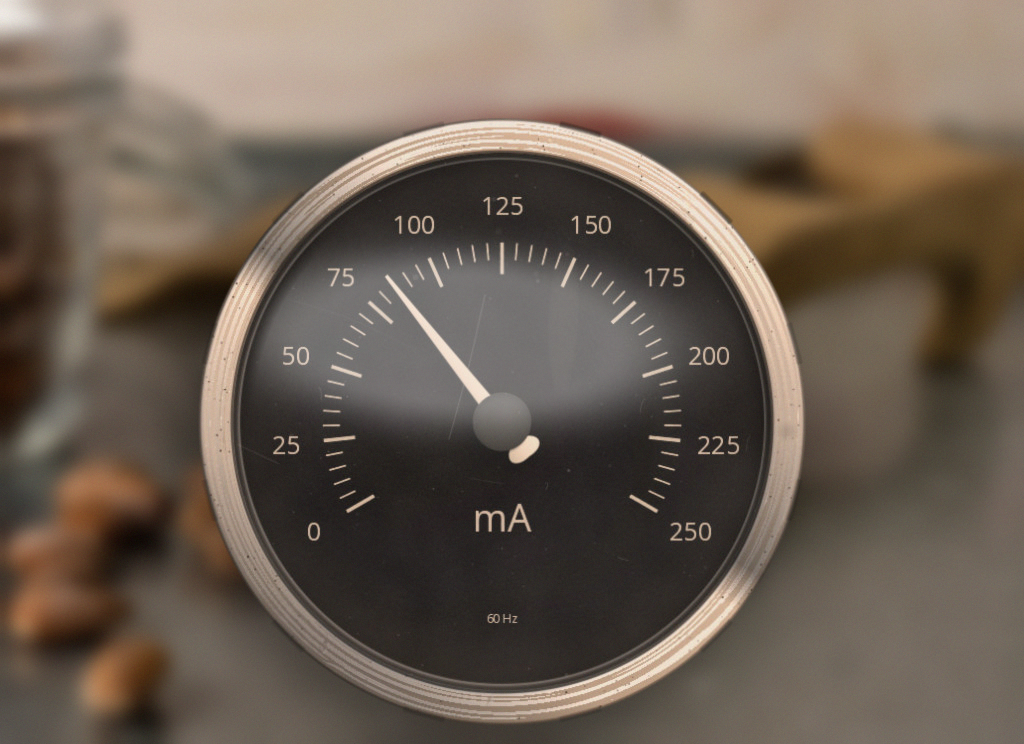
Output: mA 85
